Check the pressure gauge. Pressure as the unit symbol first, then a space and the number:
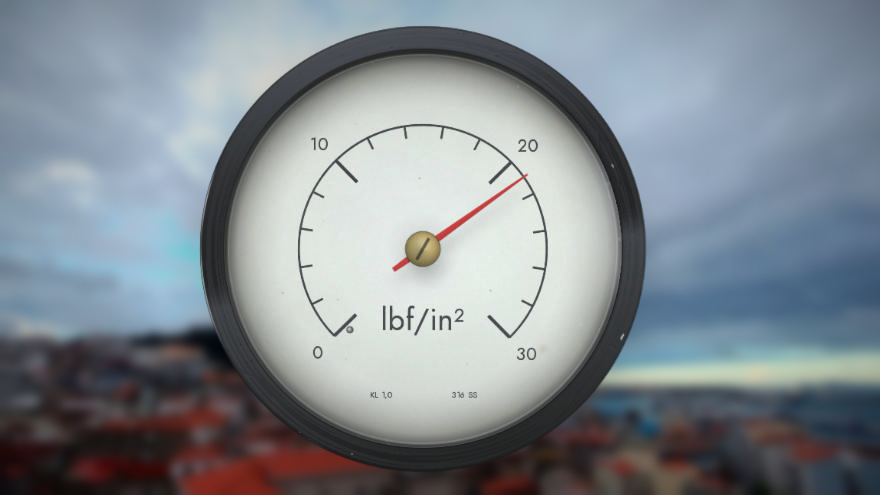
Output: psi 21
